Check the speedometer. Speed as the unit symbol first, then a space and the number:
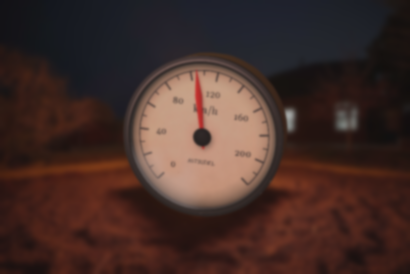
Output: km/h 105
